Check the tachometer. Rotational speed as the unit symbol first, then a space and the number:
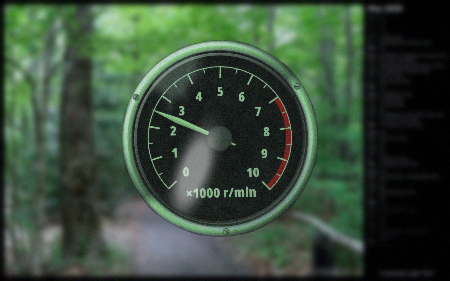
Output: rpm 2500
